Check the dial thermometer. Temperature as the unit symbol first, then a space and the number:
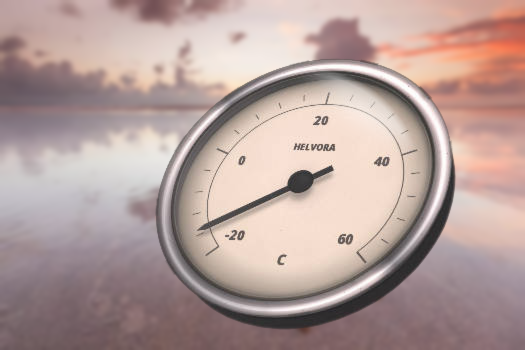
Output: °C -16
